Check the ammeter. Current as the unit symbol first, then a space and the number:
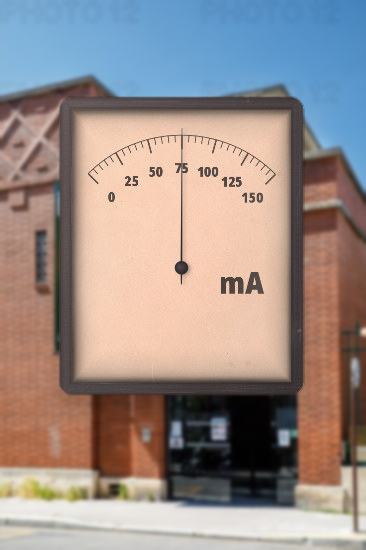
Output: mA 75
